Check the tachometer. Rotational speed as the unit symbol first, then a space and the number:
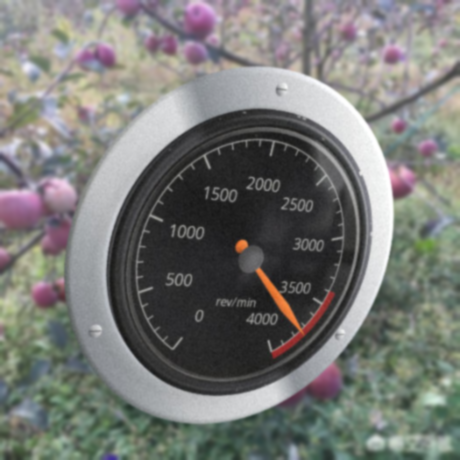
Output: rpm 3750
